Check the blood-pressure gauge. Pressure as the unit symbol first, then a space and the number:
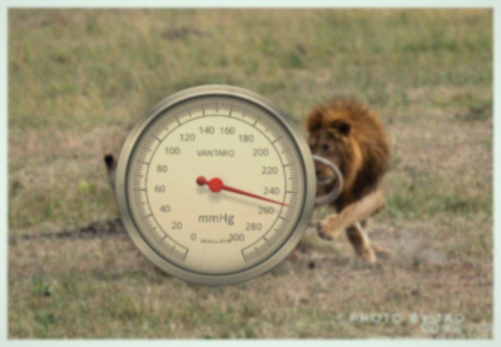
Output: mmHg 250
